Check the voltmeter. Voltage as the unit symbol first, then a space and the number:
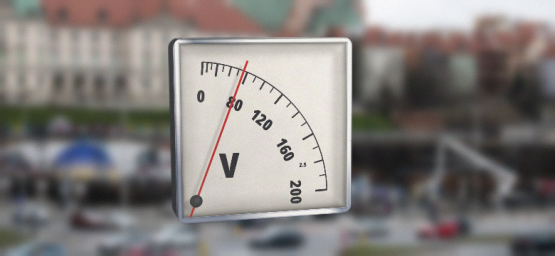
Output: V 75
